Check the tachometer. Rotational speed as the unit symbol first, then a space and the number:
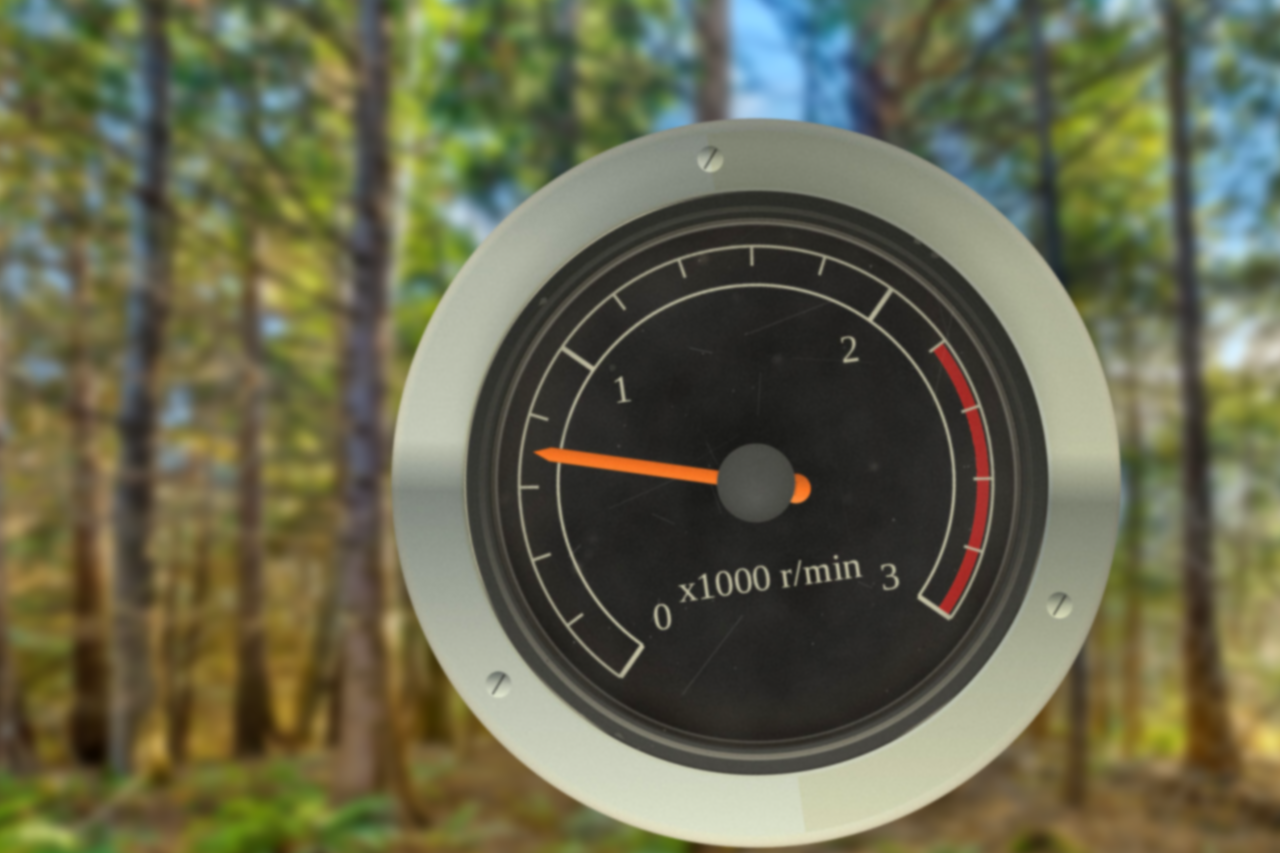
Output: rpm 700
